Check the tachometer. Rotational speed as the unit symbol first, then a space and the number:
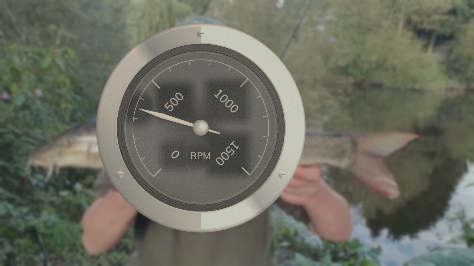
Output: rpm 350
